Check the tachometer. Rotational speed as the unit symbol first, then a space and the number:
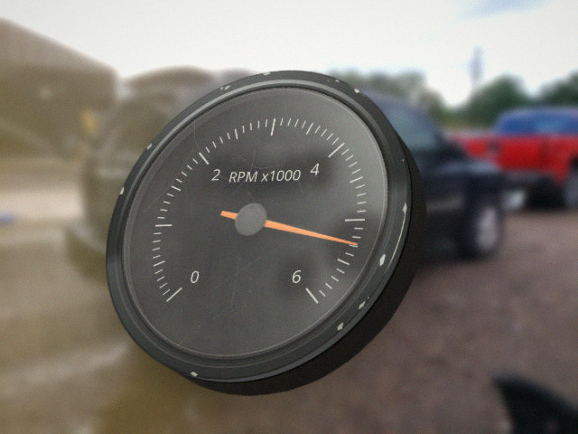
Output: rpm 5300
